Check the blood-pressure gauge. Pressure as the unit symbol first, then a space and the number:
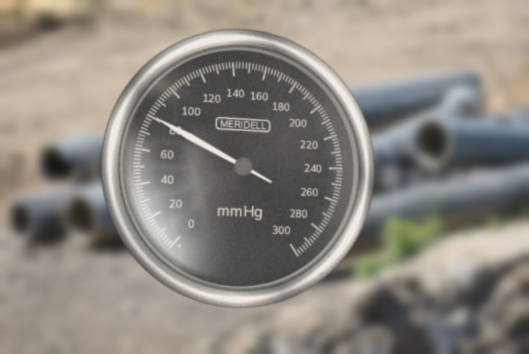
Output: mmHg 80
